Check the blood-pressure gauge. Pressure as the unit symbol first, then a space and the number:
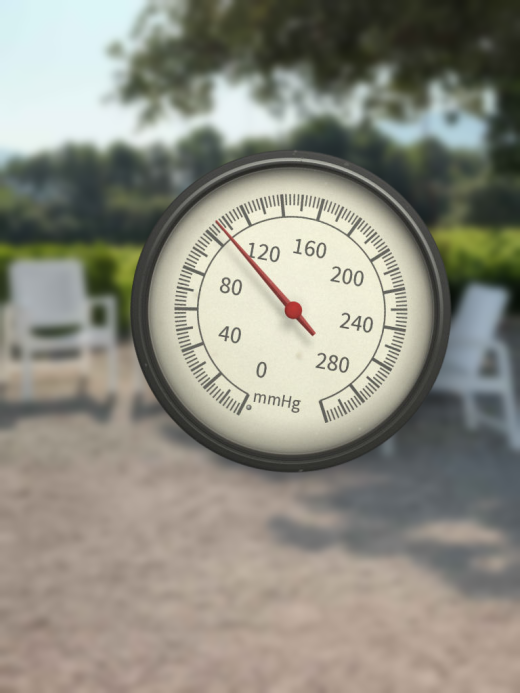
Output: mmHg 106
